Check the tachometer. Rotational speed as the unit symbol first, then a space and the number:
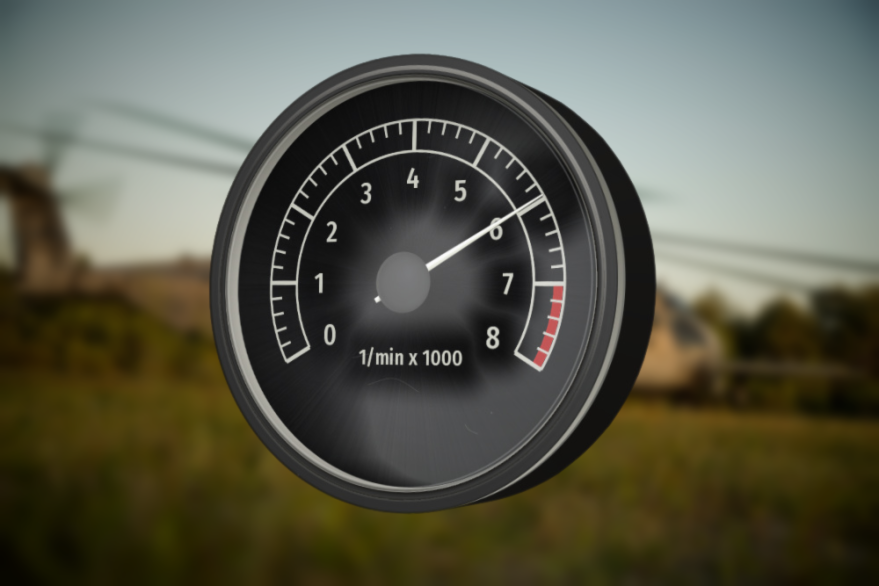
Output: rpm 6000
